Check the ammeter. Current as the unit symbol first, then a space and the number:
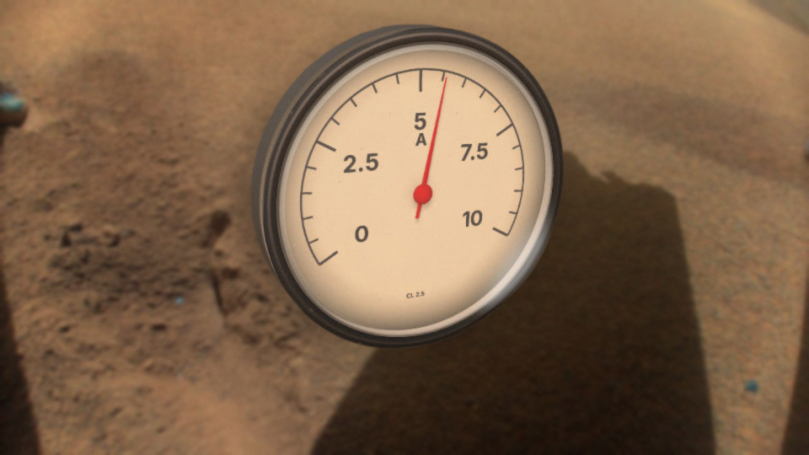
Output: A 5.5
